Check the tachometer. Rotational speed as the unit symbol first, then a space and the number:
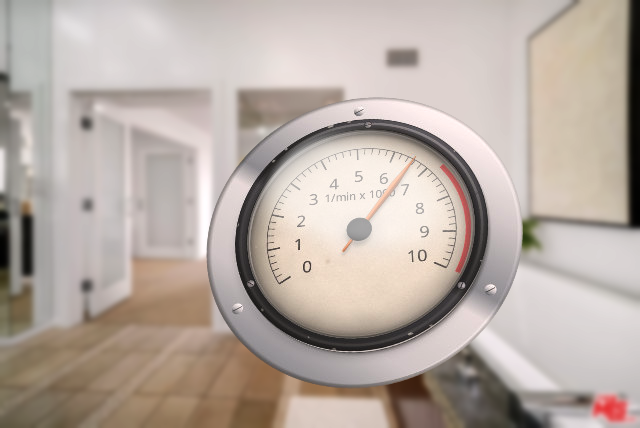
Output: rpm 6600
